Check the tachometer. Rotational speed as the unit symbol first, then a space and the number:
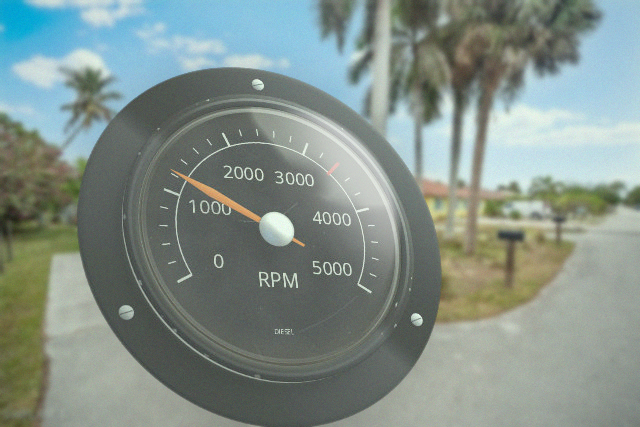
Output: rpm 1200
